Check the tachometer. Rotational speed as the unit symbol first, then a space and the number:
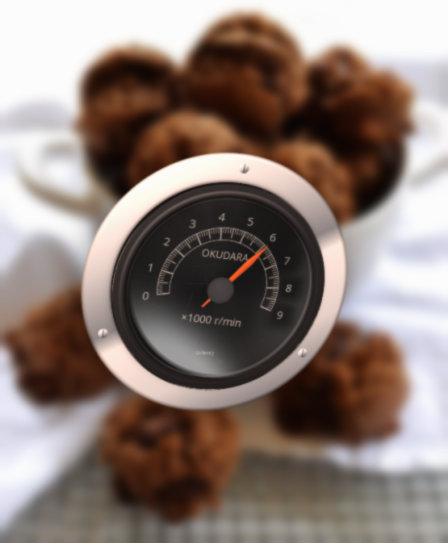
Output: rpm 6000
